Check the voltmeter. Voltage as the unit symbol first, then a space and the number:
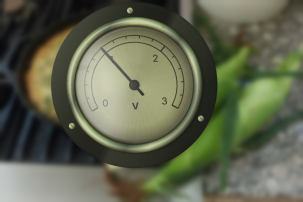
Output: V 1
